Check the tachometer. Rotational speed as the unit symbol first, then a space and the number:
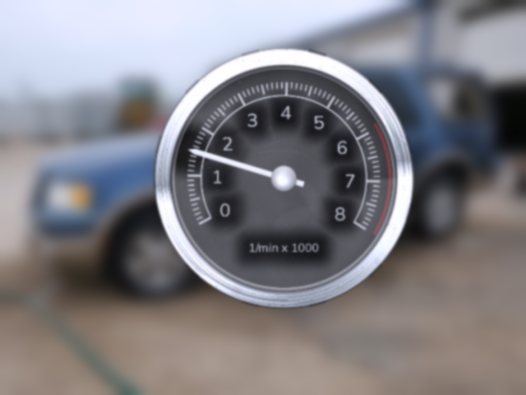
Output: rpm 1500
